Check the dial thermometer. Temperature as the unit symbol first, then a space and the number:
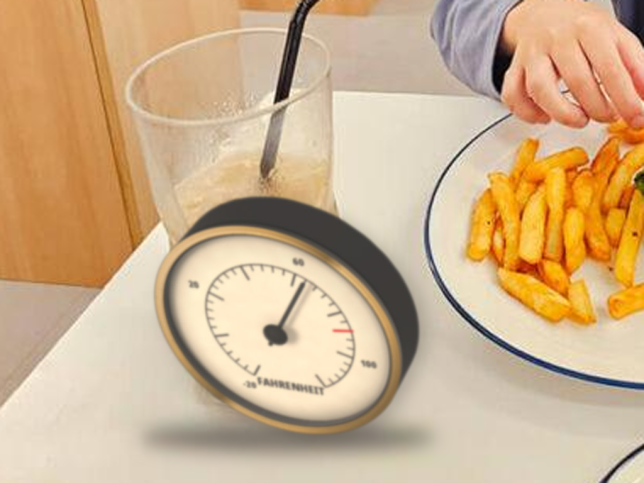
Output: °F 64
